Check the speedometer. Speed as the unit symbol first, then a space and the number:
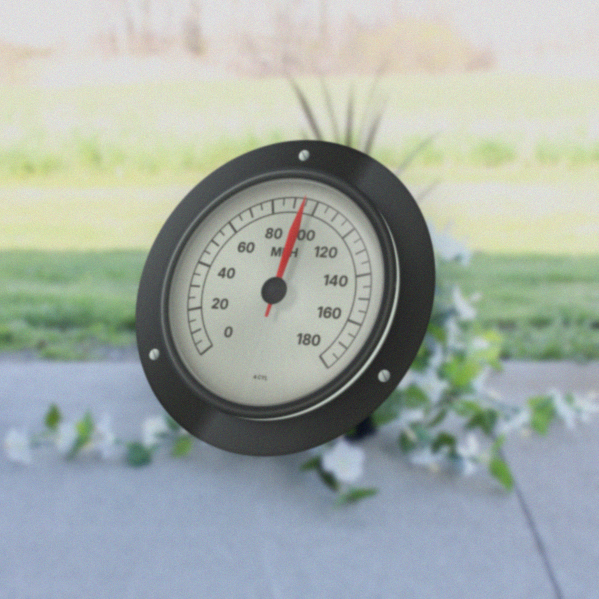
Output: mph 95
